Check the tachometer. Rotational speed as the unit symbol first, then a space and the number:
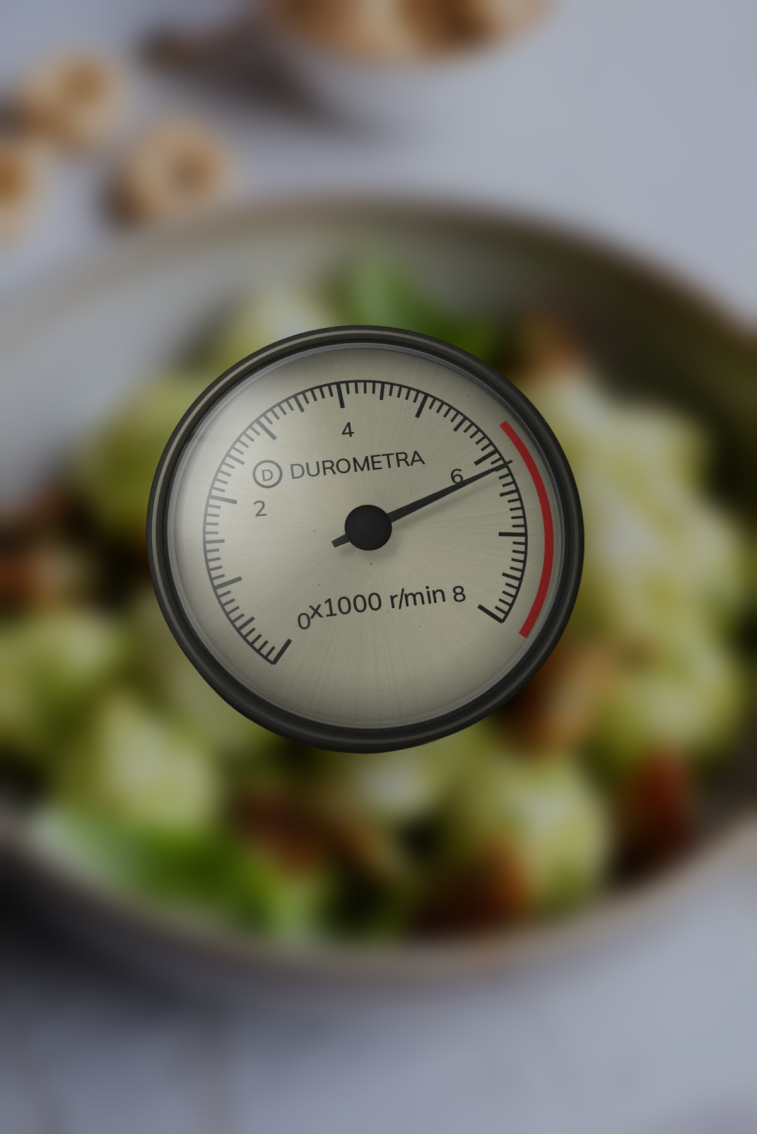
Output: rpm 6200
